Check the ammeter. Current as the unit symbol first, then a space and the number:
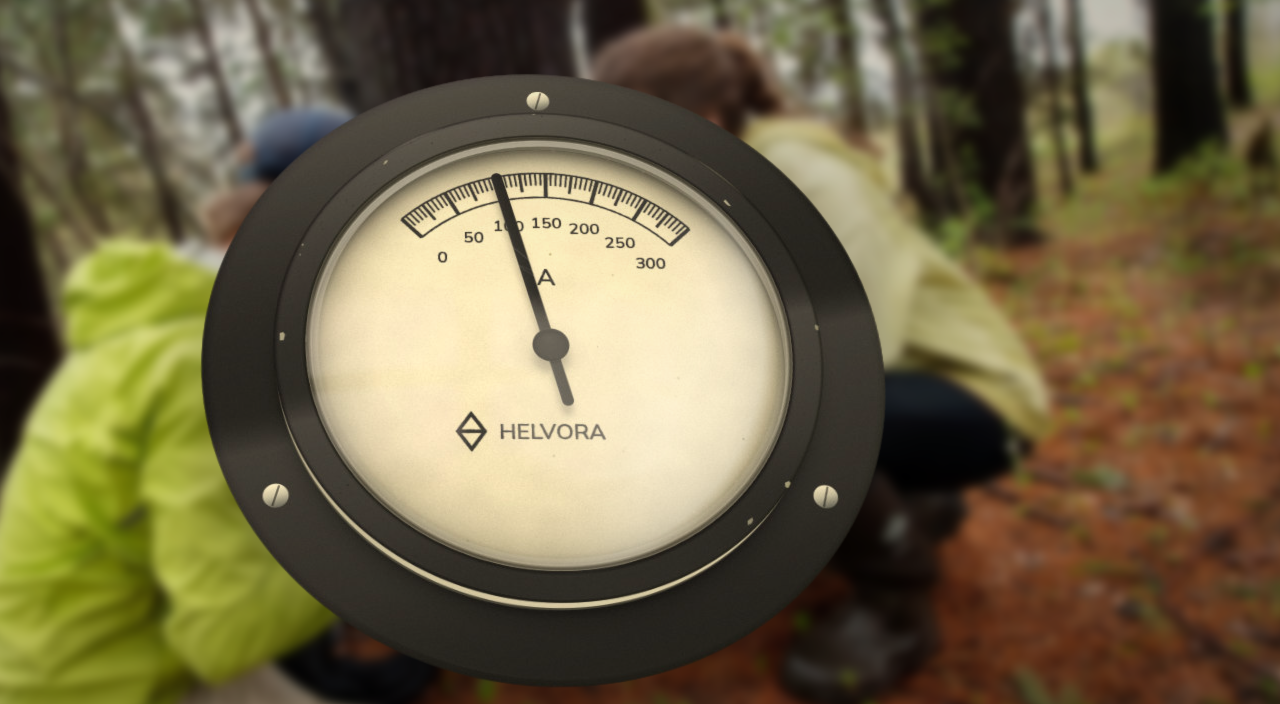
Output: A 100
